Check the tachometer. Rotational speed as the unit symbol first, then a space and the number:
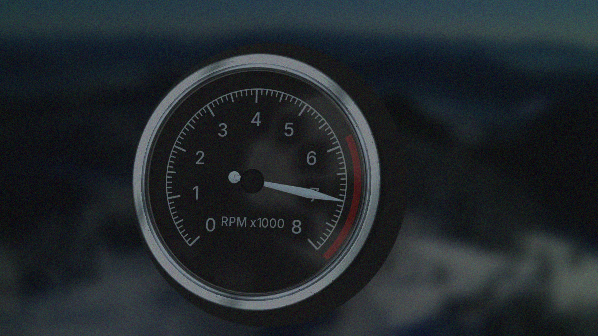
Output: rpm 7000
